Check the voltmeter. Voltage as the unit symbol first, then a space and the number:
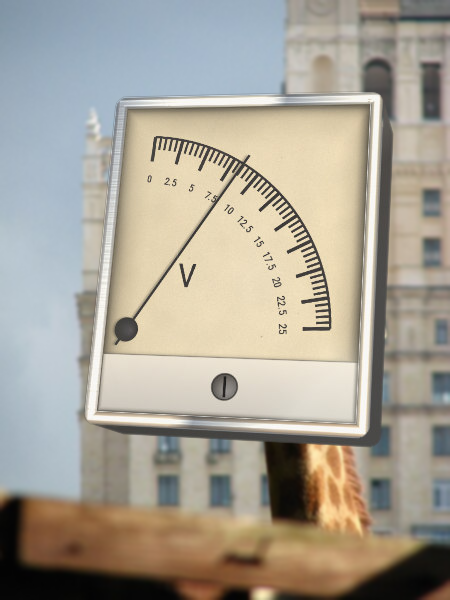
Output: V 8.5
